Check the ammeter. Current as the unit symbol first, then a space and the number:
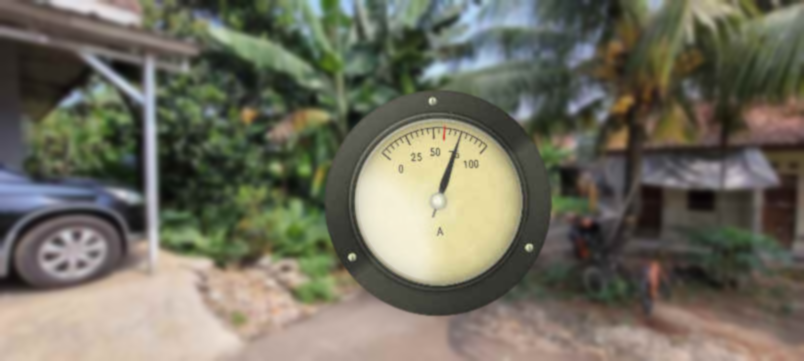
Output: A 75
